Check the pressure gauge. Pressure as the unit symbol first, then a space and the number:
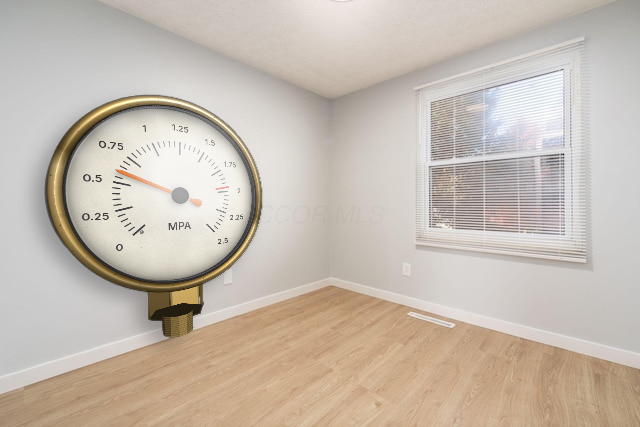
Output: MPa 0.6
